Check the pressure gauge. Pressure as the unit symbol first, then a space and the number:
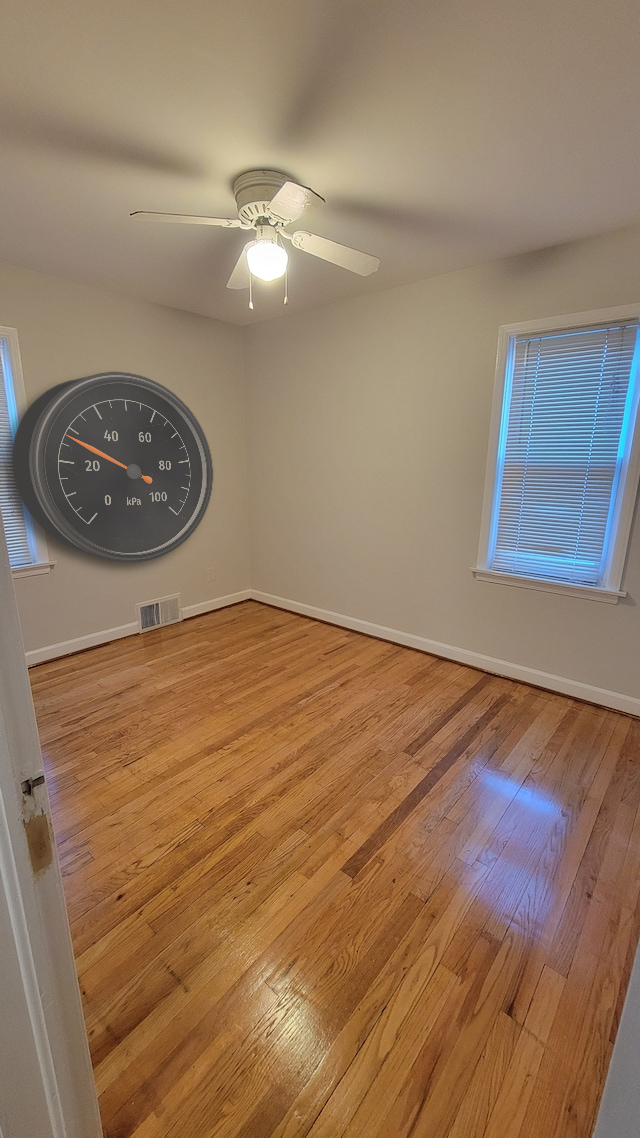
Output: kPa 27.5
